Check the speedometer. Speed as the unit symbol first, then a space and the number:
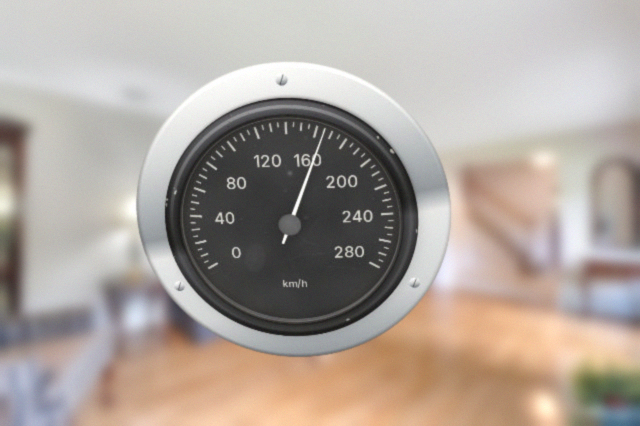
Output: km/h 165
